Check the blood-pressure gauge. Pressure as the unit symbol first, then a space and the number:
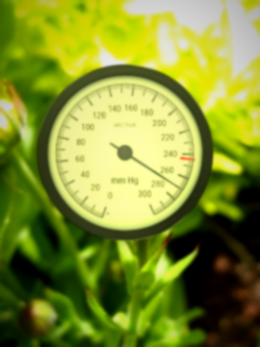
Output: mmHg 270
